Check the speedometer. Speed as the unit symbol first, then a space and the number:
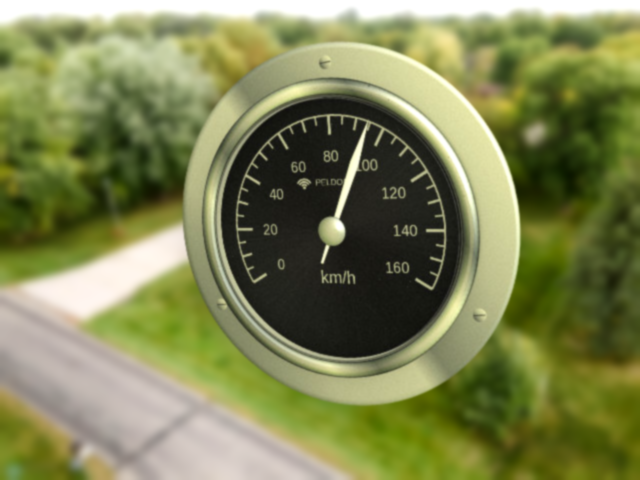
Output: km/h 95
